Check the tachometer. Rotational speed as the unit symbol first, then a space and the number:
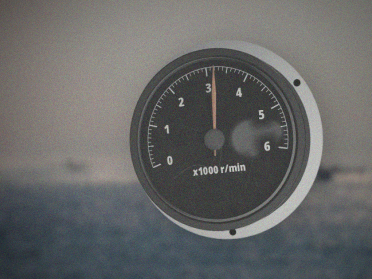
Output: rpm 3200
